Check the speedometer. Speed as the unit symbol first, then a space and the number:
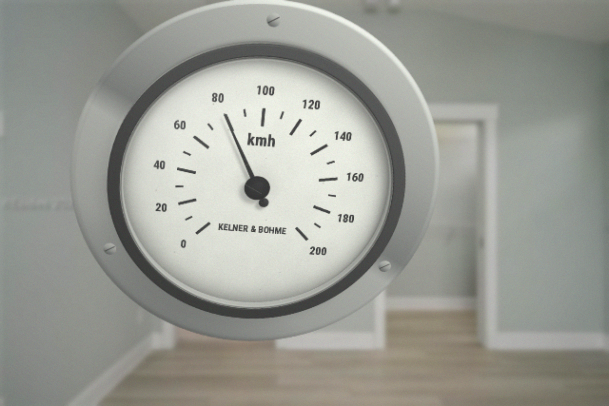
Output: km/h 80
